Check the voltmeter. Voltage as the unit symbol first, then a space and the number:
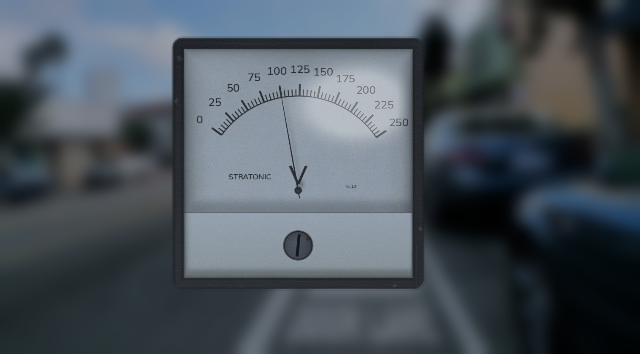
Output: V 100
